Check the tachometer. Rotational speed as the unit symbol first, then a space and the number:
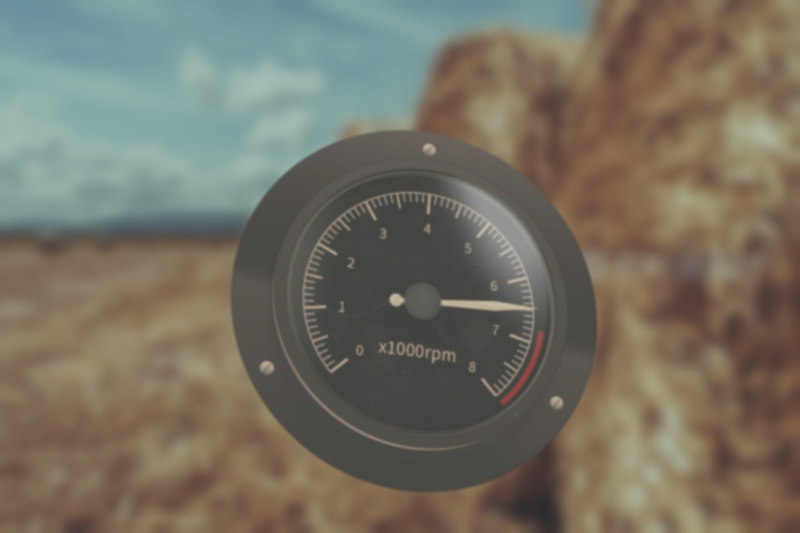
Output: rpm 6500
